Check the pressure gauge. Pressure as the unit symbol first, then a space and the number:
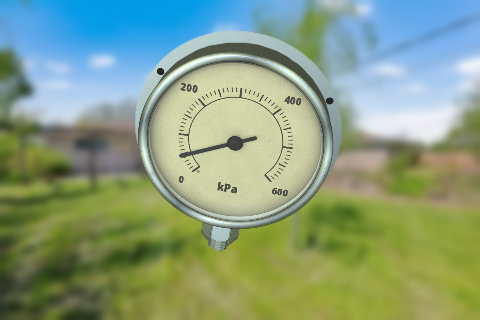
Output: kPa 50
